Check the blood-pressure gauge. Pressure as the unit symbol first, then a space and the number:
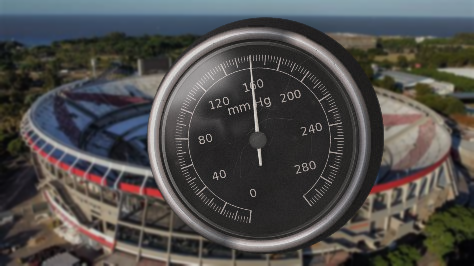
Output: mmHg 160
